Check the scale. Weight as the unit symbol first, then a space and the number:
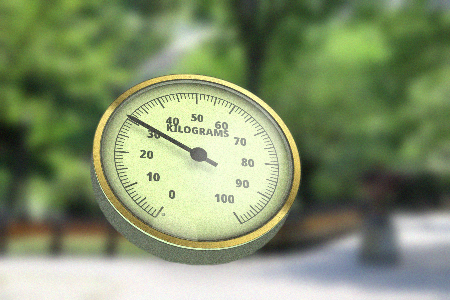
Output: kg 30
